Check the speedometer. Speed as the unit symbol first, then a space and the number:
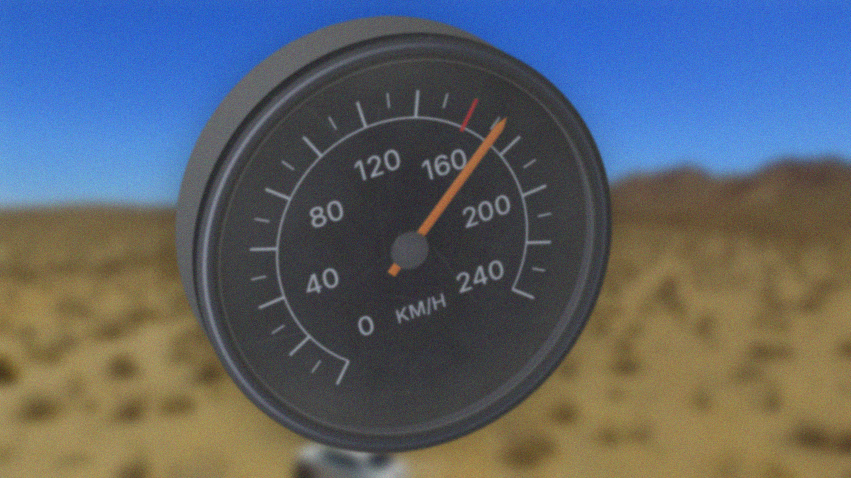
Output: km/h 170
